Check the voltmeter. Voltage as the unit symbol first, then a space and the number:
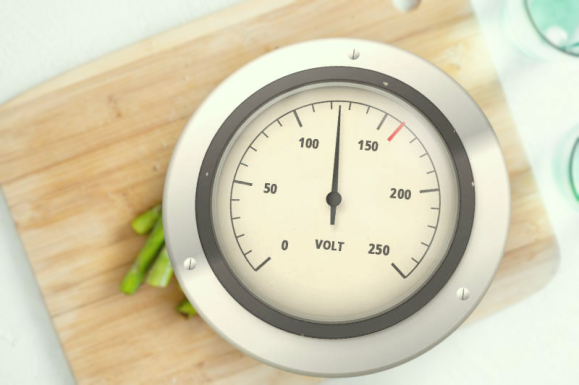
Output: V 125
